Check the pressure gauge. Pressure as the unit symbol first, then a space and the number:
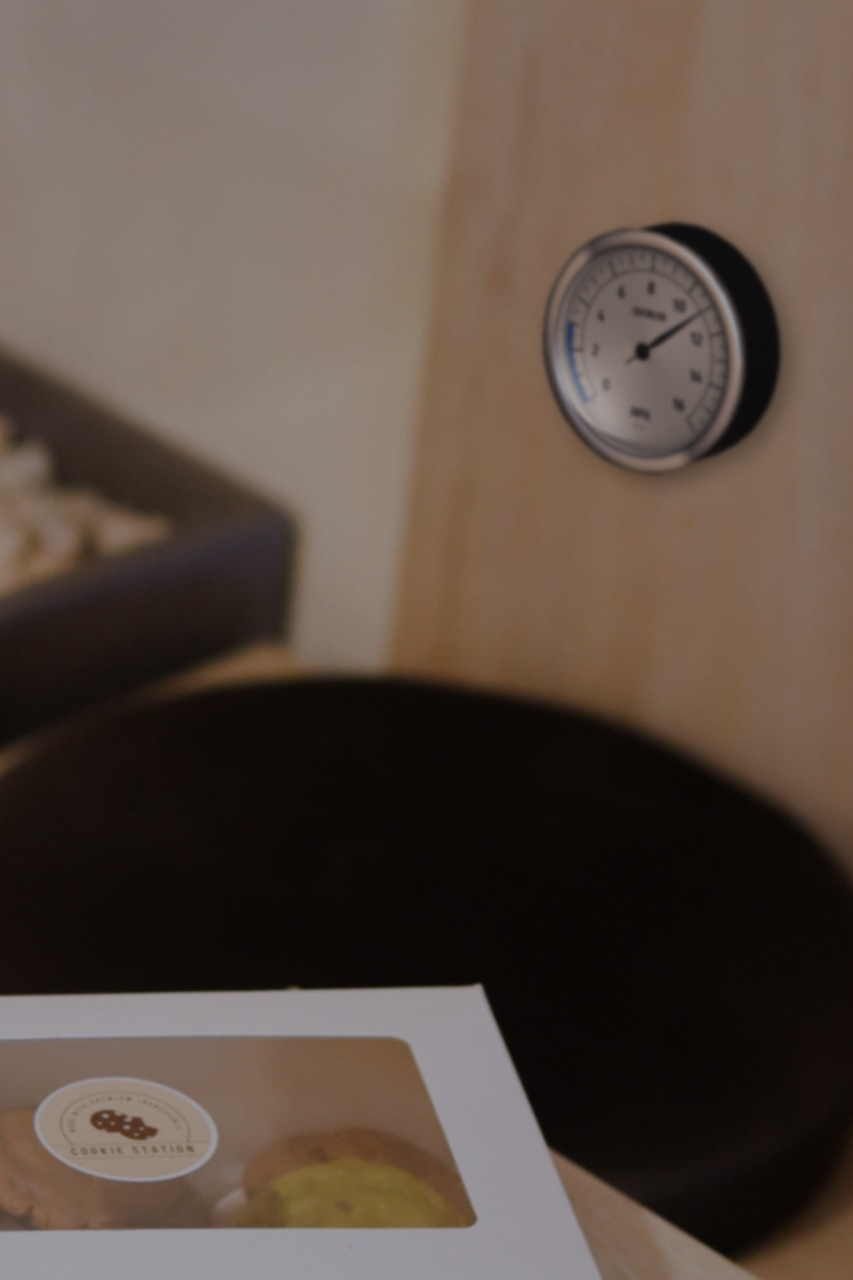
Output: MPa 11
